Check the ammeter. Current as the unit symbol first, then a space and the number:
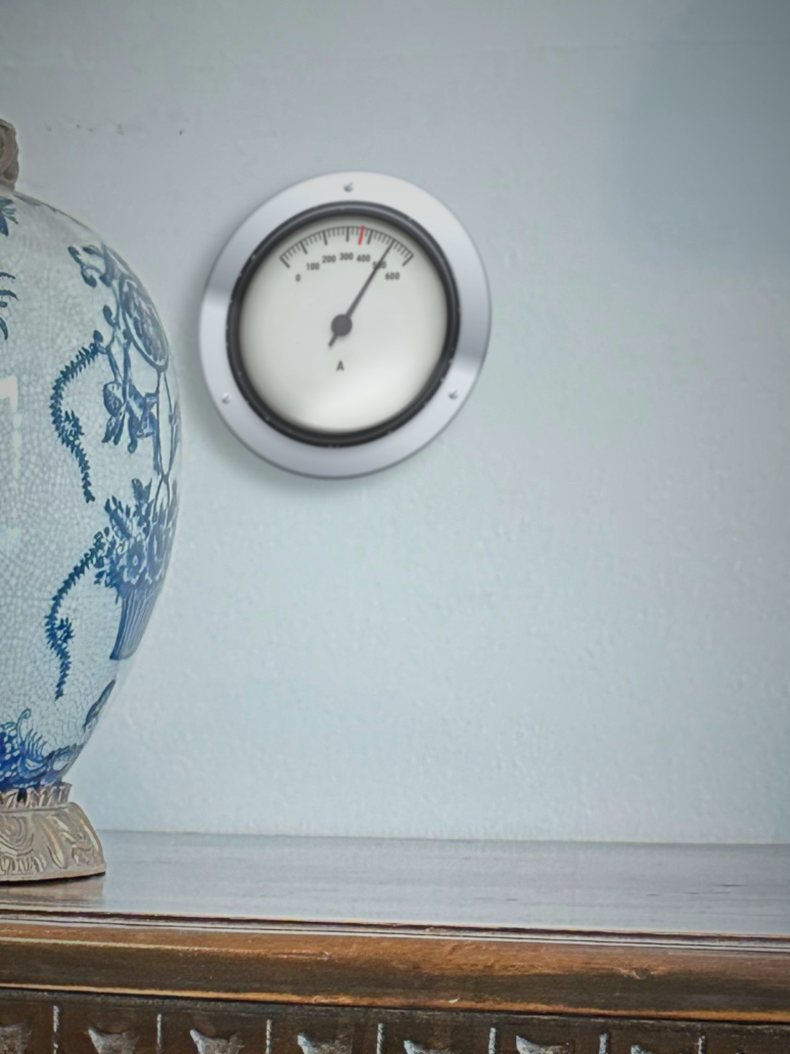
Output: A 500
